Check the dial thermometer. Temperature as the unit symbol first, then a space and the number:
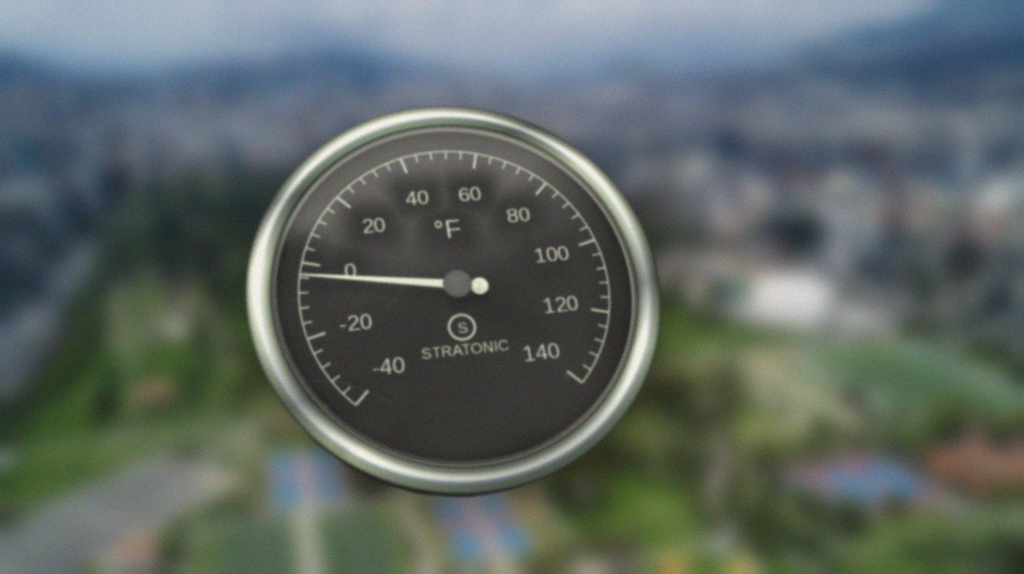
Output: °F -4
